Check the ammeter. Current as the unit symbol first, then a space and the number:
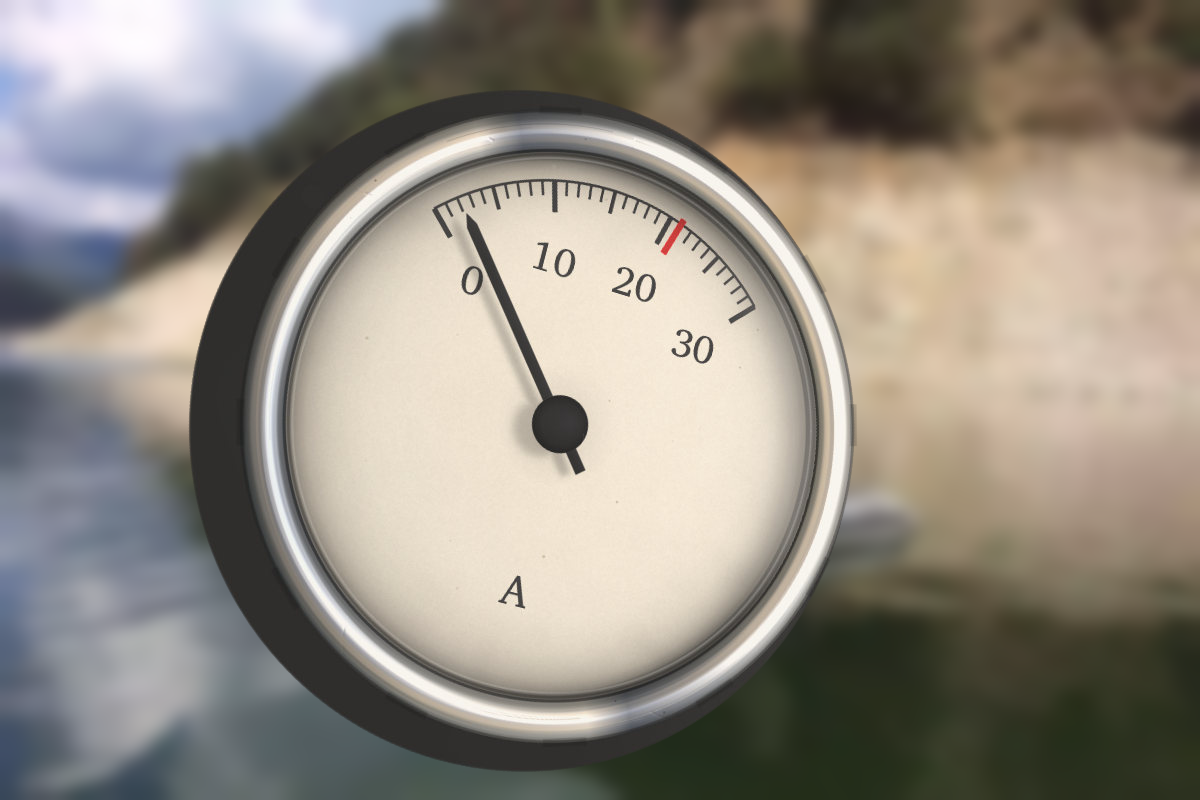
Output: A 2
